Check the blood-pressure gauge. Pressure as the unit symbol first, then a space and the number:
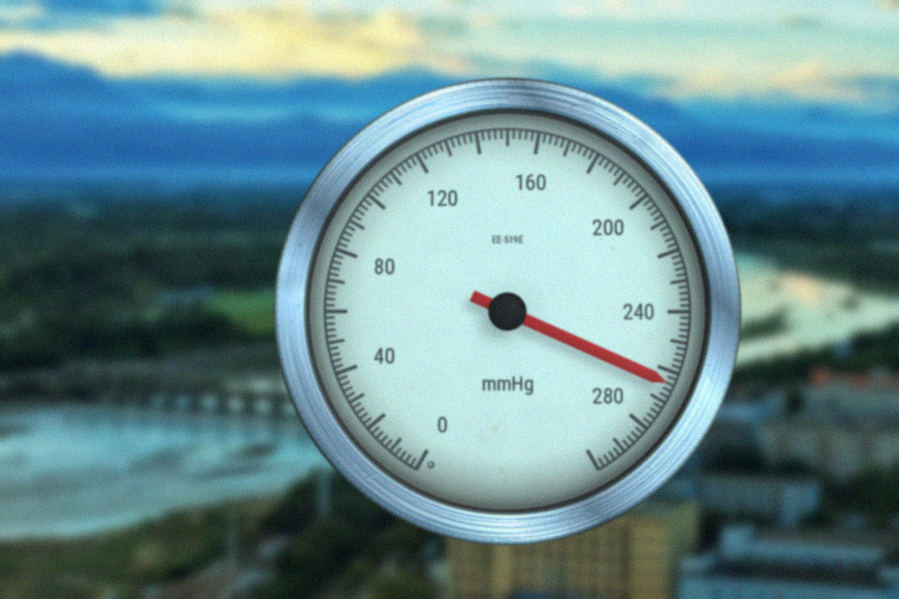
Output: mmHg 264
